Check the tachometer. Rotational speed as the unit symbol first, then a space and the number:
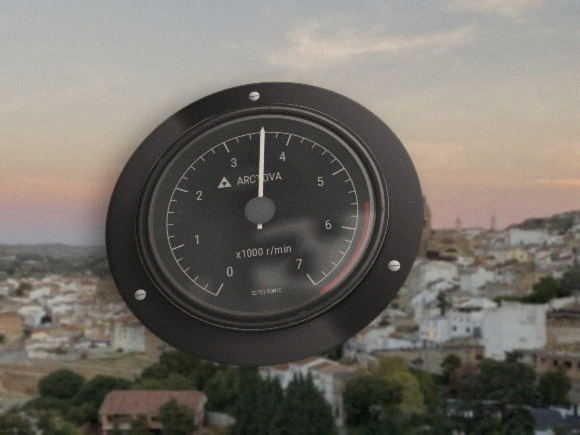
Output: rpm 3600
